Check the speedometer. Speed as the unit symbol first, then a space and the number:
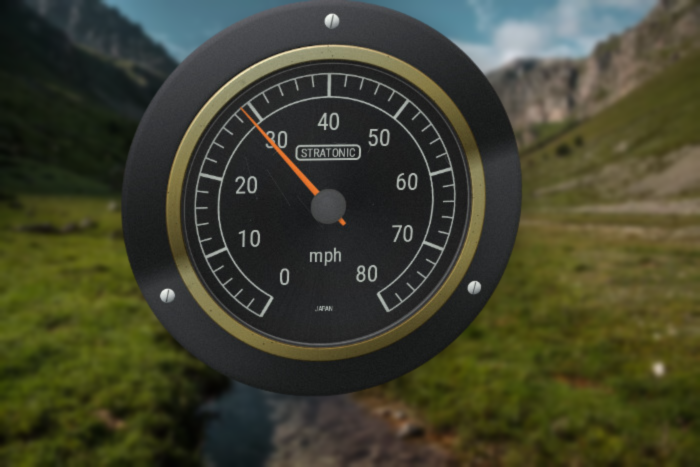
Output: mph 29
